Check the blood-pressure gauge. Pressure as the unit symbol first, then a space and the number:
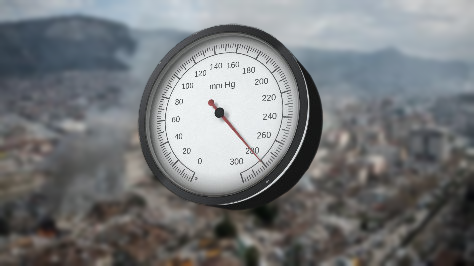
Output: mmHg 280
